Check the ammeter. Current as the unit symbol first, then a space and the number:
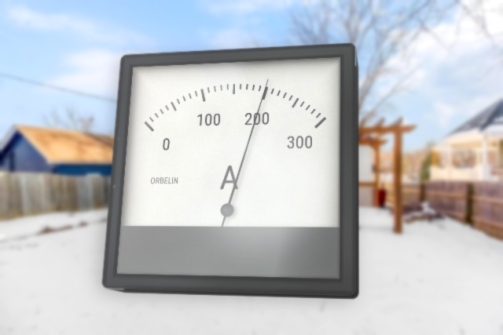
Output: A 200
